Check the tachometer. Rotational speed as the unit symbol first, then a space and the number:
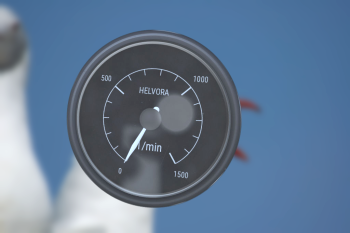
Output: rpm 0
